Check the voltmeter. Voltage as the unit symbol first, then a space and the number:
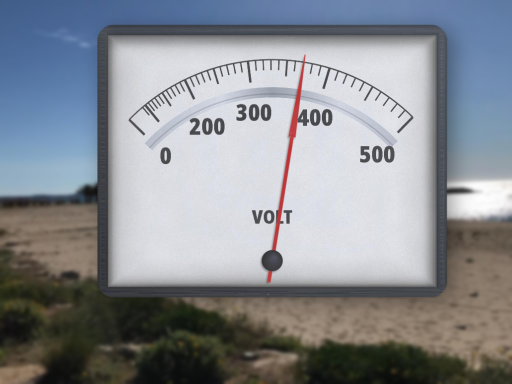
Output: V 370
